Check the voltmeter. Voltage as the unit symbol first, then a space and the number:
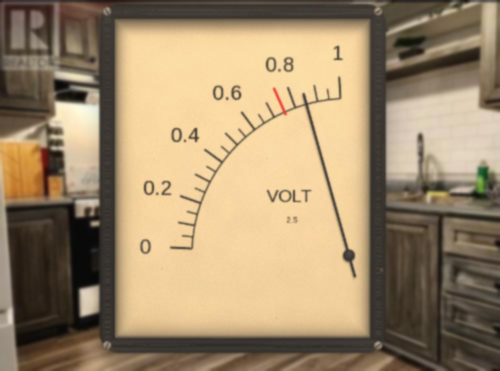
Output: V 0.85
